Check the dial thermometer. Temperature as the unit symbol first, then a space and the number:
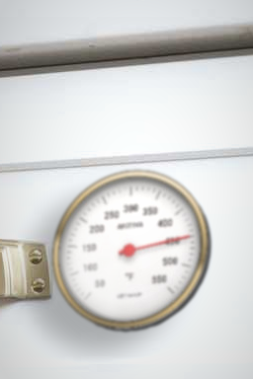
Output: °F 450
